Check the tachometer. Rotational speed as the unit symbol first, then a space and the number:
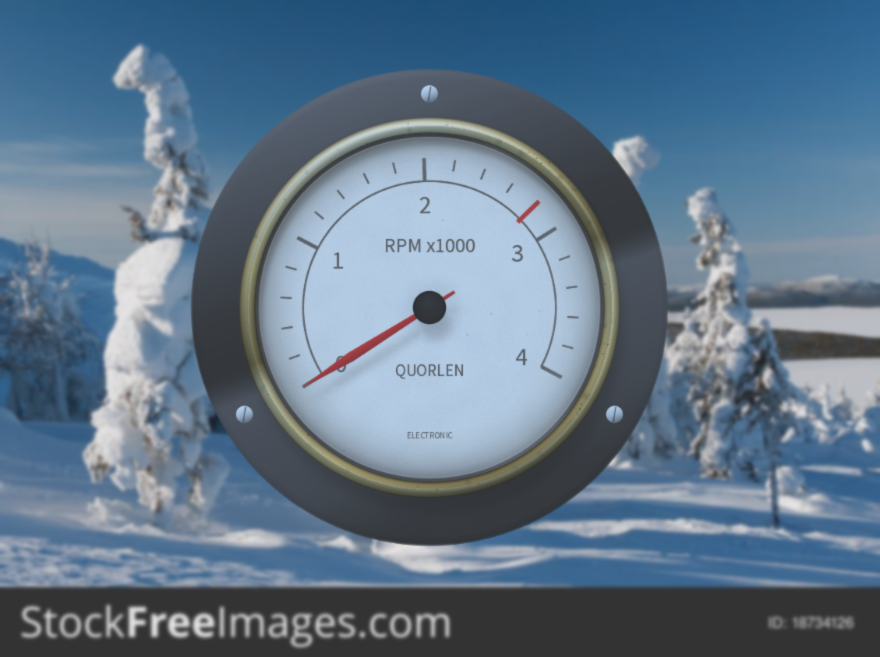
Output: rpm 0
